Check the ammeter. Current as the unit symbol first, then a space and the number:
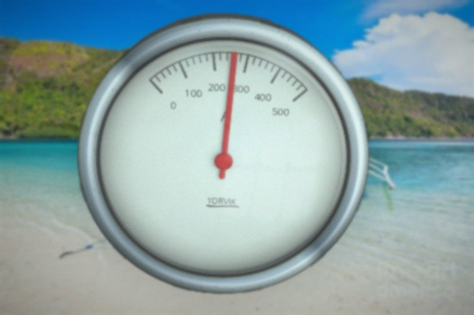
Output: A 260
